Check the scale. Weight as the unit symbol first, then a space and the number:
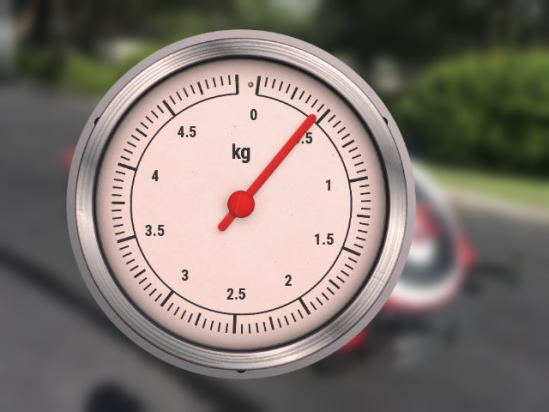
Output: kg 0.45
